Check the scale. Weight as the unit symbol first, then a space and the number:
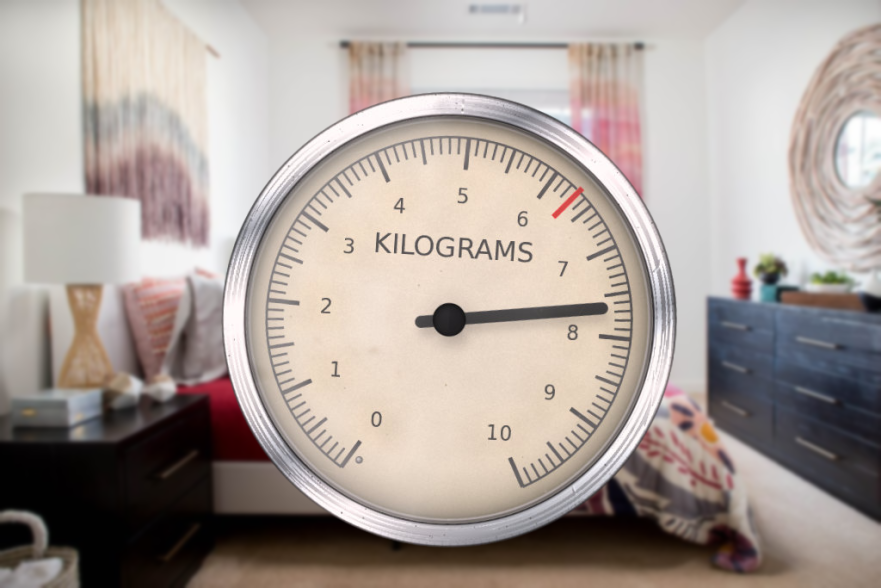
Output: kg 7.65
